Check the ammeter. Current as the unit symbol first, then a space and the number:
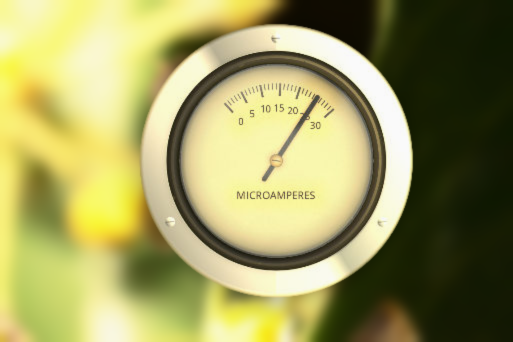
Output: µA 25
